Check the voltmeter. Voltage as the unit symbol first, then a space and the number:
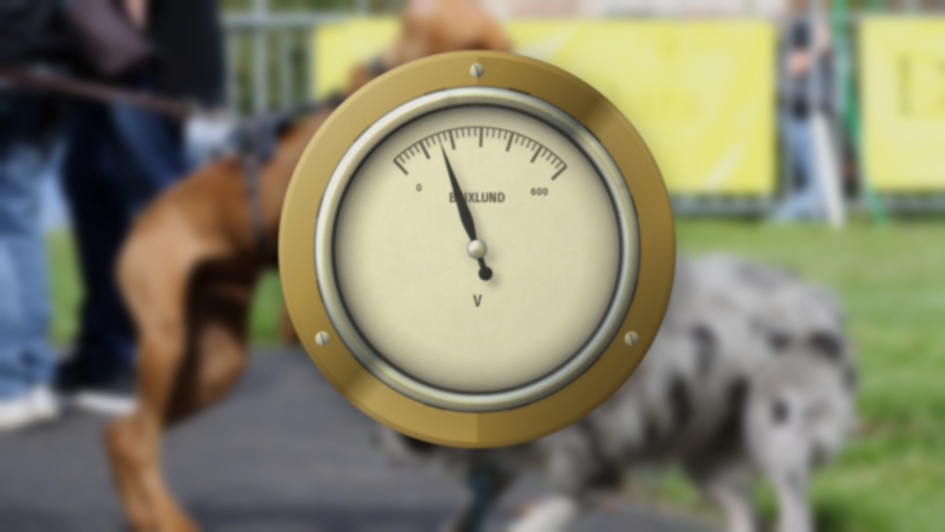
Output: V 160
